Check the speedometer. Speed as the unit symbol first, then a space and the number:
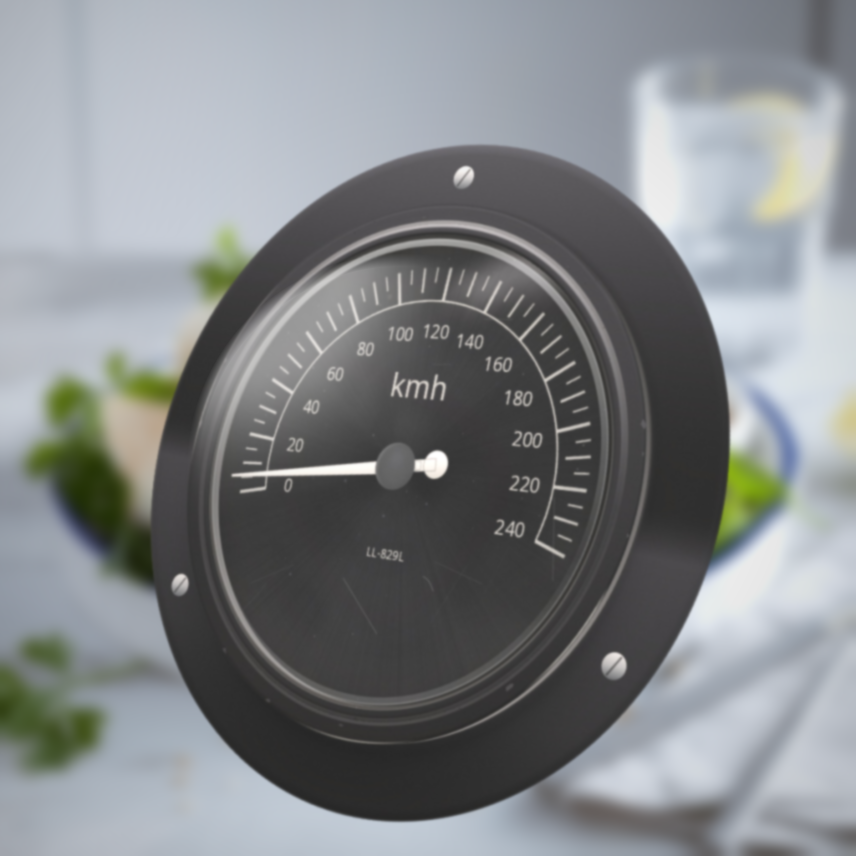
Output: km/h 5
